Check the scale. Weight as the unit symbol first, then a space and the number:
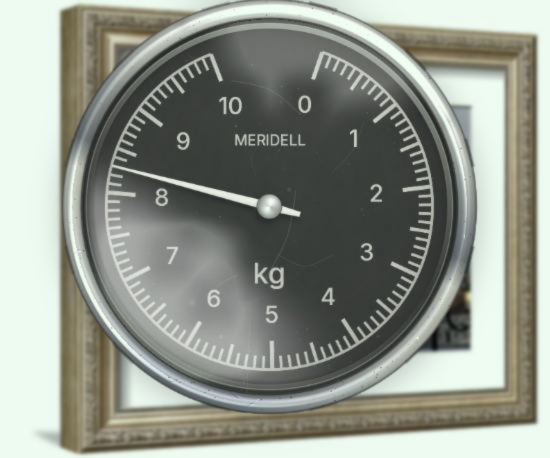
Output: kg 8.3
